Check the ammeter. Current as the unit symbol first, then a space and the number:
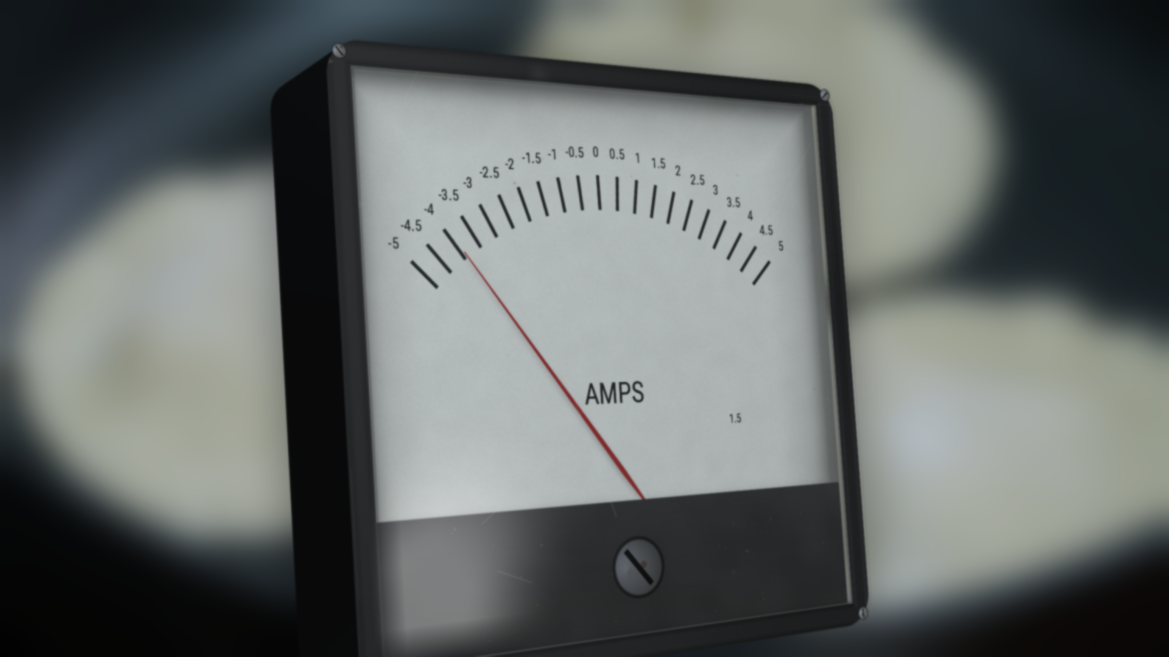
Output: A -4
